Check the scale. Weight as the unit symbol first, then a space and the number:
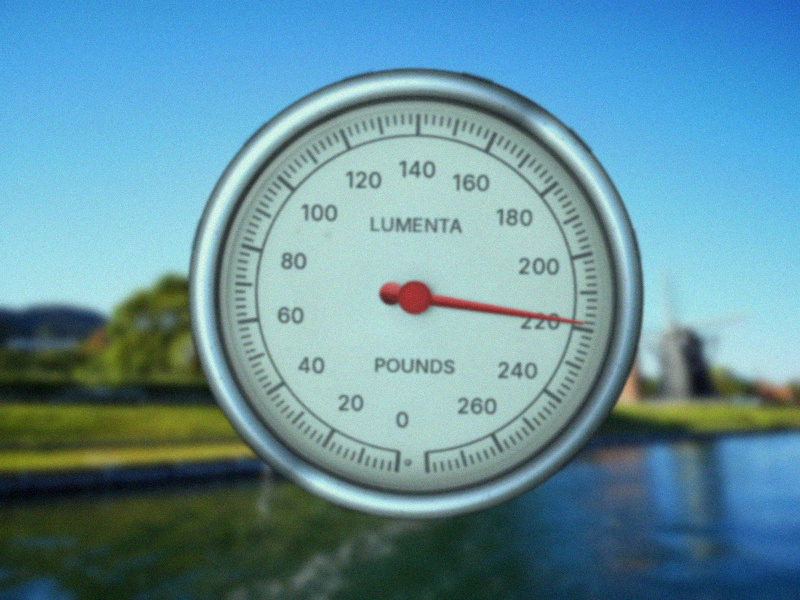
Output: lb 218
